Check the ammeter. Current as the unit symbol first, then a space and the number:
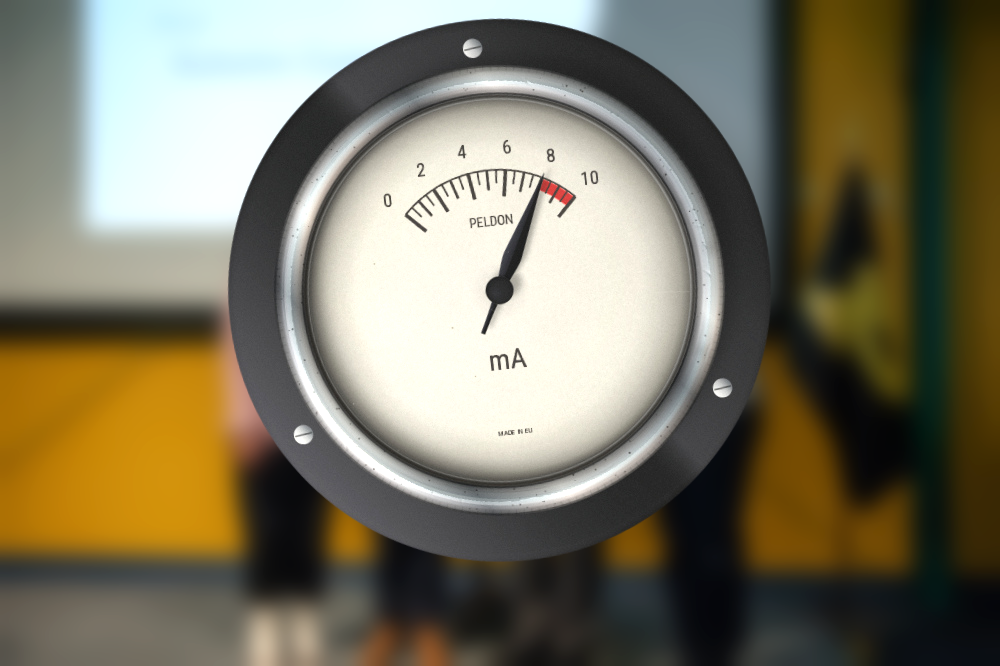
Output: mA 8
